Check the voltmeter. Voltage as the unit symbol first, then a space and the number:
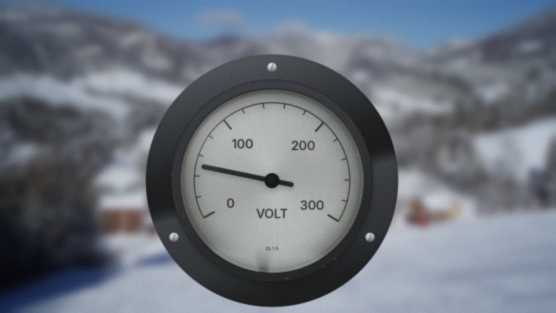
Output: V 50
